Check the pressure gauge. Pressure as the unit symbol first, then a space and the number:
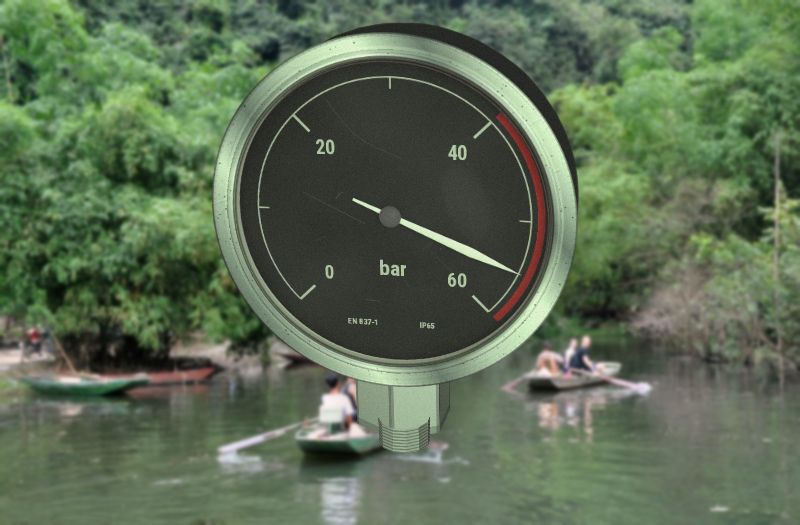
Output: bar 55
